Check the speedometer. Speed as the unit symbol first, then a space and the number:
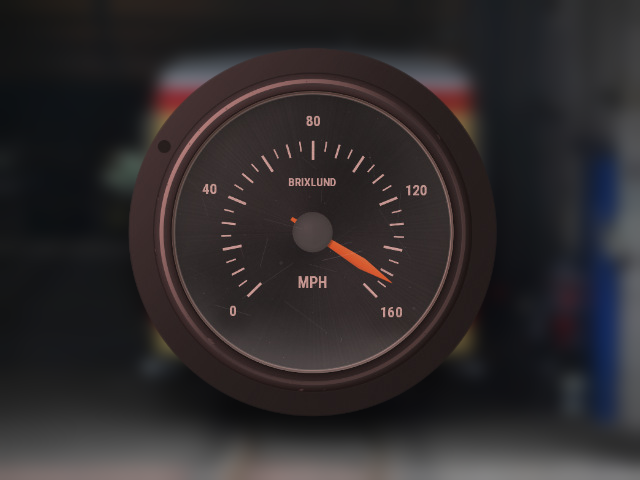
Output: mph 152.5
